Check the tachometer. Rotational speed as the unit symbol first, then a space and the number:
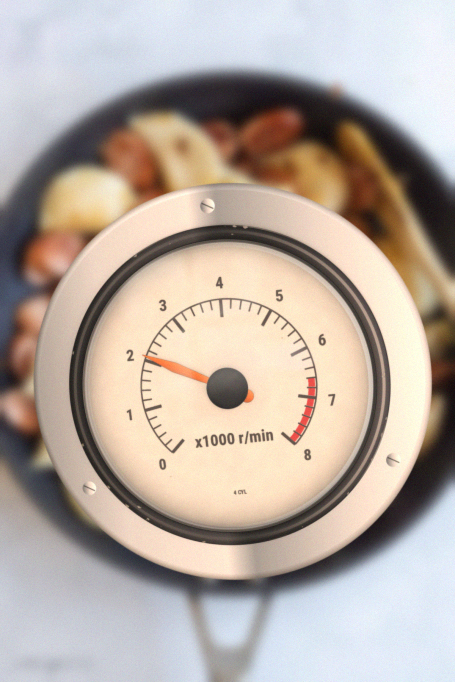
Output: rpm 2100
